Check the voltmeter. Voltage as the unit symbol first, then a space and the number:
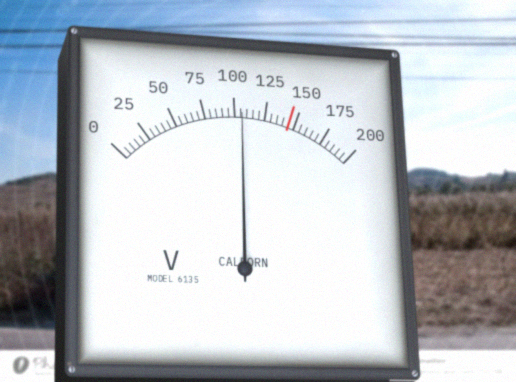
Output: V 105
